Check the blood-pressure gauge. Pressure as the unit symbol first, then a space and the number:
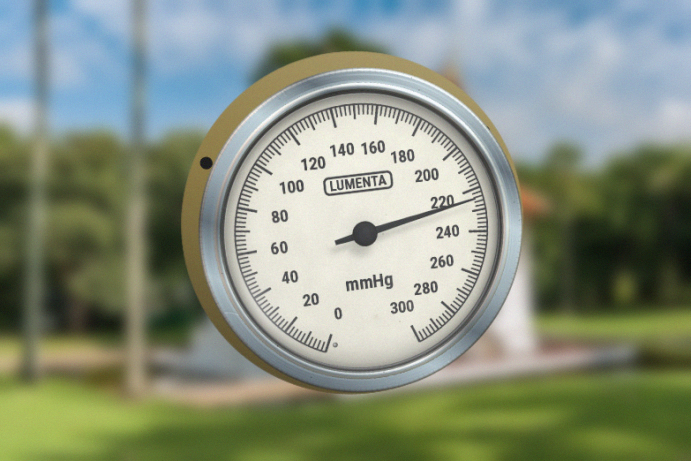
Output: mmHg 224
